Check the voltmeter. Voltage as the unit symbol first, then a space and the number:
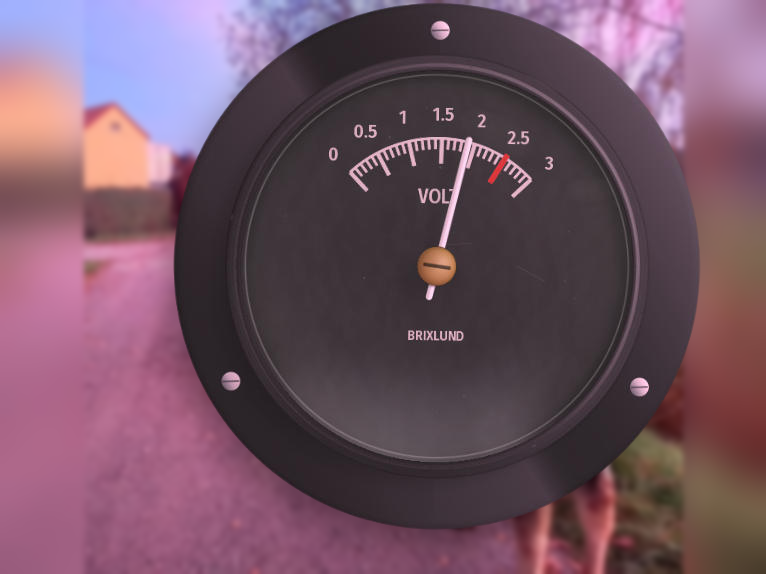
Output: V 1.9
